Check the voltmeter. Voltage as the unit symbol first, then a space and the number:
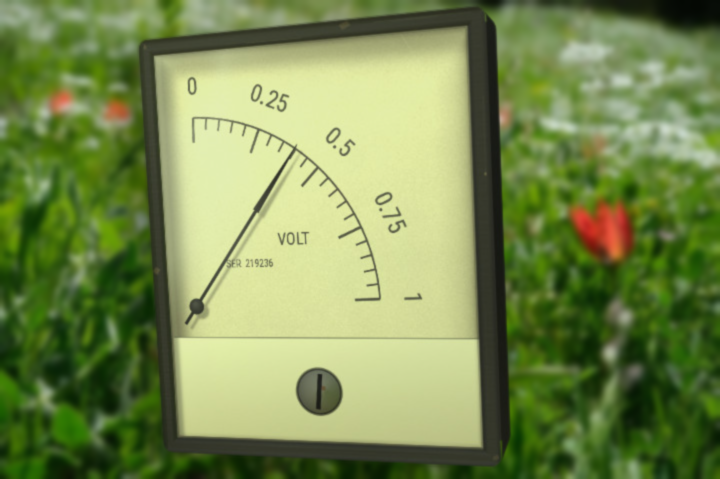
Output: V 0.4
